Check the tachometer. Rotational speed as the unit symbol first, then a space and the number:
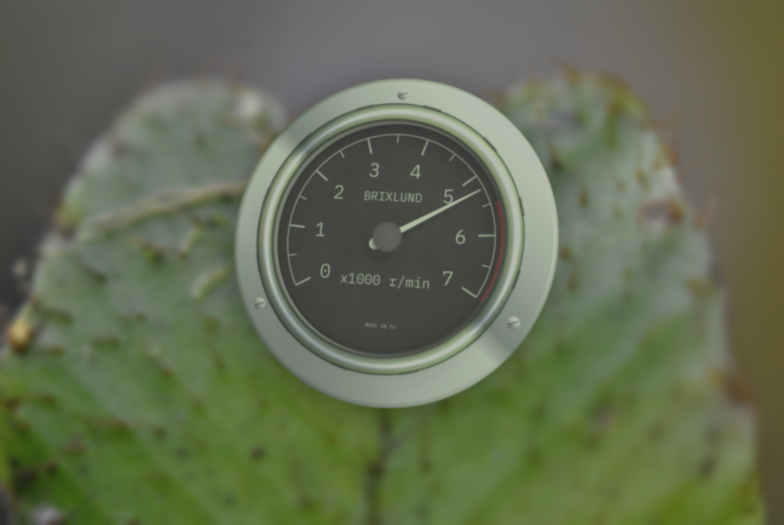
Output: rpm 5250
